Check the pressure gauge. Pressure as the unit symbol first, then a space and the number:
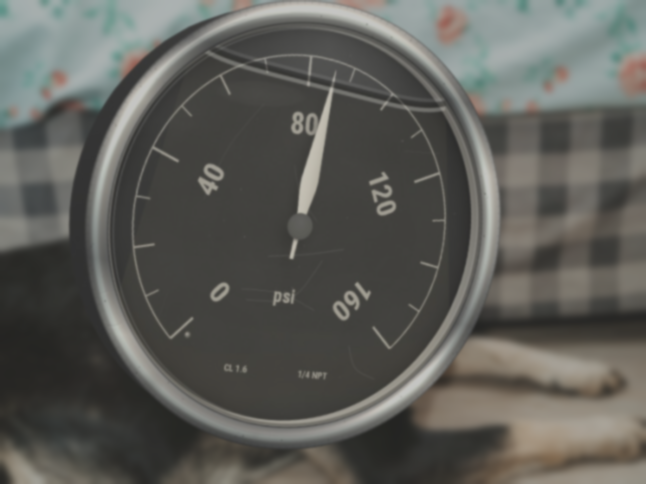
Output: psi 85
